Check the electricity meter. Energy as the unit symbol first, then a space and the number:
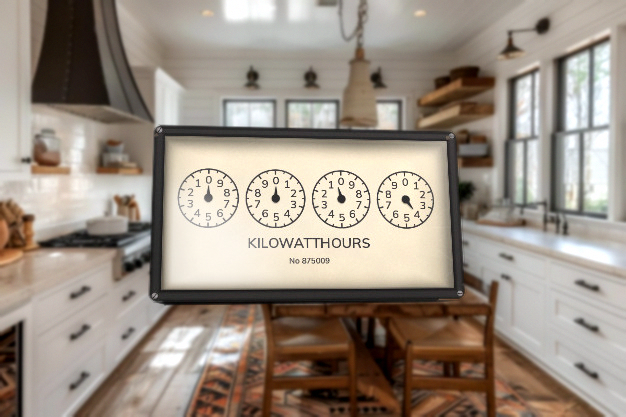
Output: kWh 4
